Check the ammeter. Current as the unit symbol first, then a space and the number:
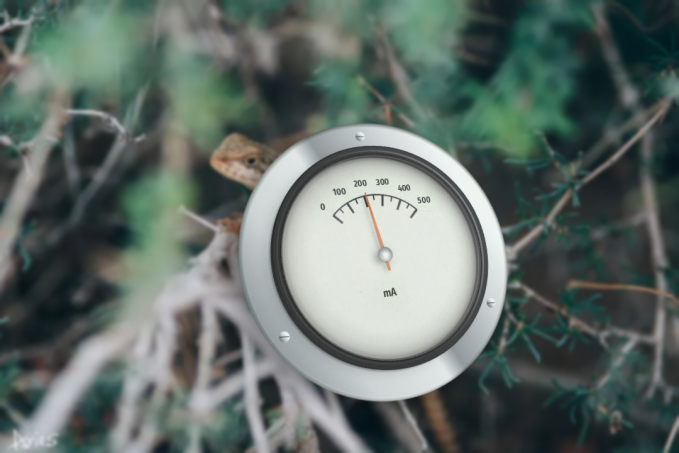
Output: mA 200
